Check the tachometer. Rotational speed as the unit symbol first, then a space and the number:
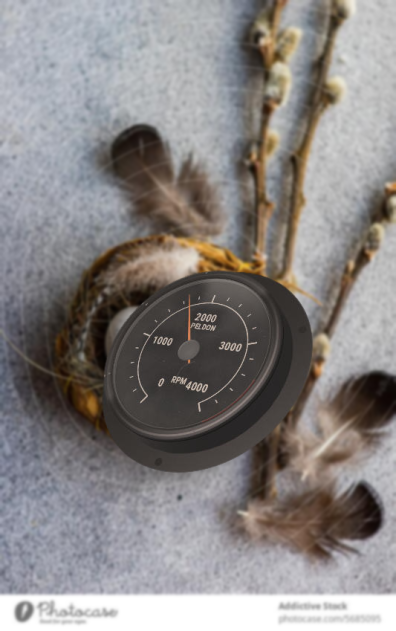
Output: rpm 1700
